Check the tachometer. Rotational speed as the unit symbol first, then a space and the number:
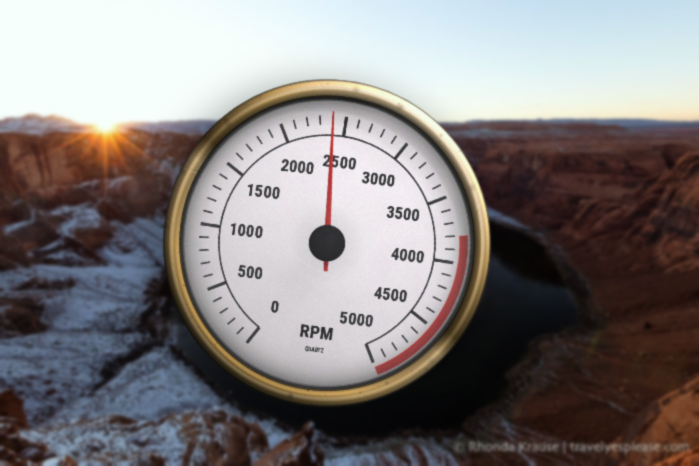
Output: rpm 2400
